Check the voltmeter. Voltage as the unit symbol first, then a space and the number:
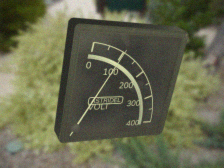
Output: V 100
